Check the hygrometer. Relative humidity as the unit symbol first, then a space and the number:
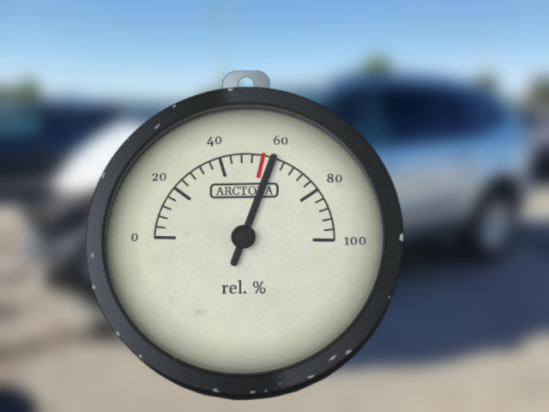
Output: % 60
